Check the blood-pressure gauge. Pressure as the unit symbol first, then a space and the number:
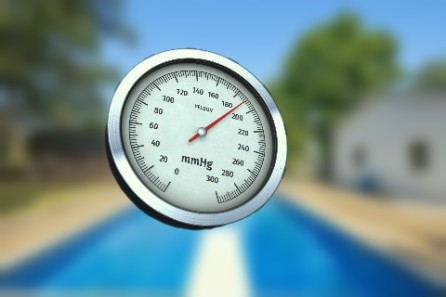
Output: mmHg 190
